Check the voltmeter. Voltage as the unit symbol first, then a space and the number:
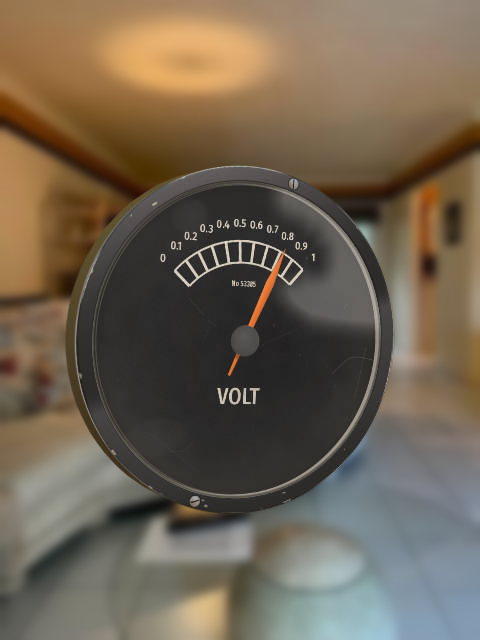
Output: V 0.8
